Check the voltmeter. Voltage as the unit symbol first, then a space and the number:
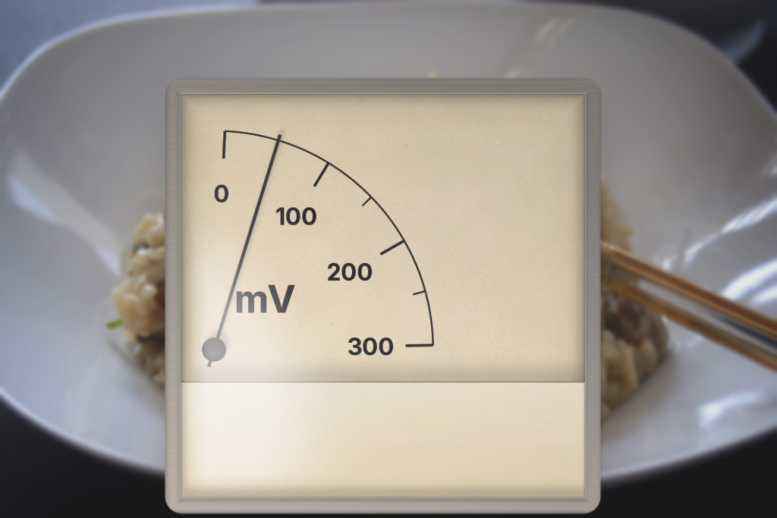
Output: mV 50
